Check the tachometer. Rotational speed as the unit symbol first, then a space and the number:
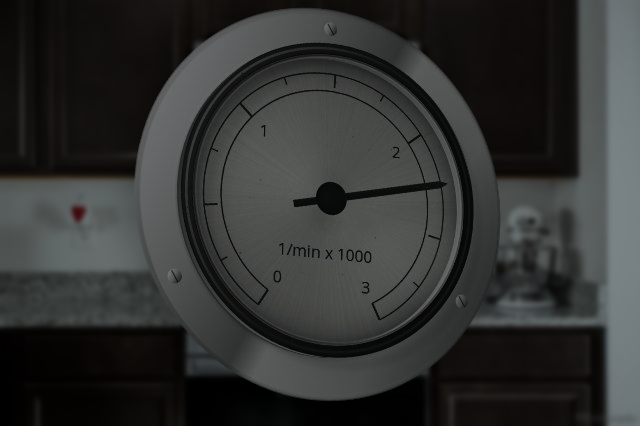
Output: rpm 2250
